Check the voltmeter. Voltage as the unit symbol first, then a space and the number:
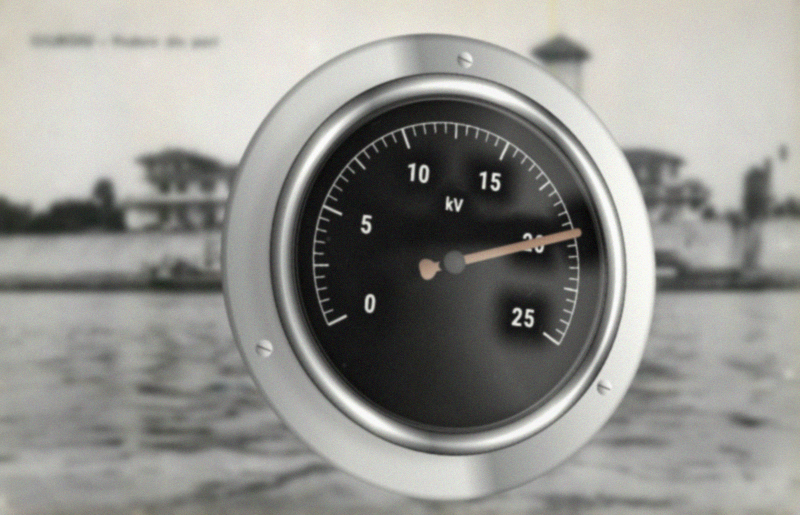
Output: kV 20
